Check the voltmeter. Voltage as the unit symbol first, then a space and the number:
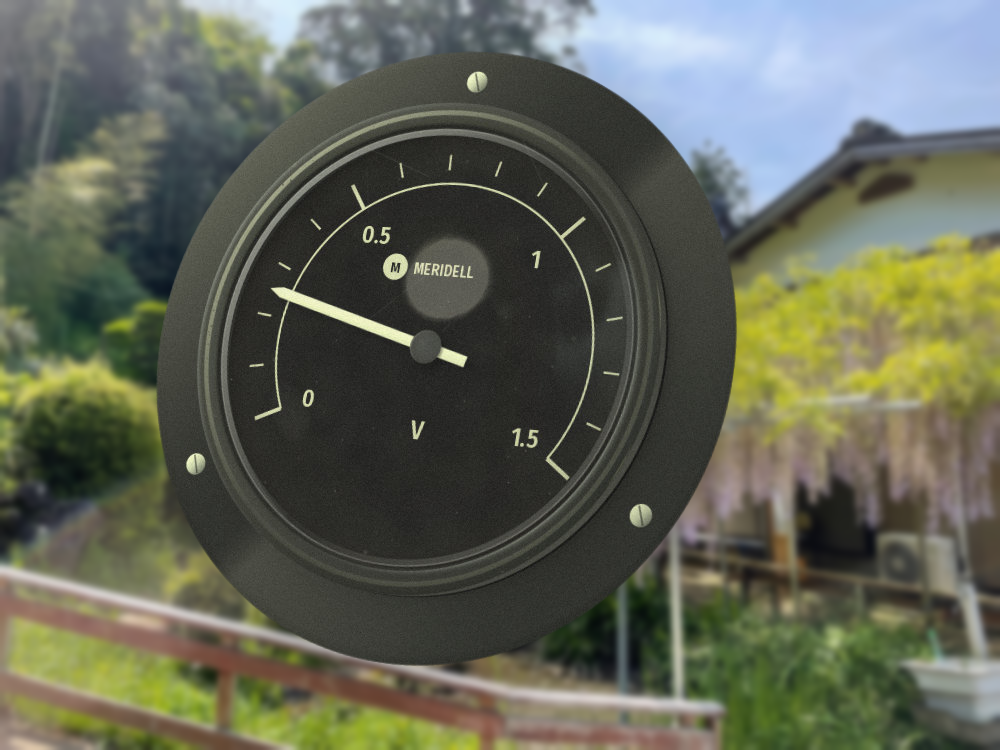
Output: V 0.25
